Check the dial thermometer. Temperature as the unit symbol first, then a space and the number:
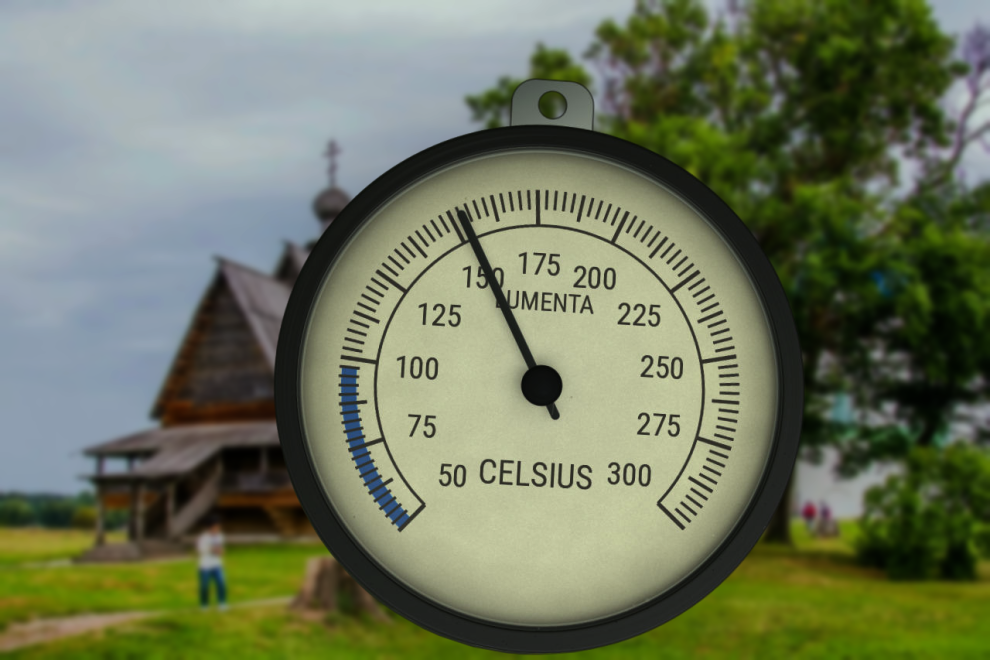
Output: °C 152.5
